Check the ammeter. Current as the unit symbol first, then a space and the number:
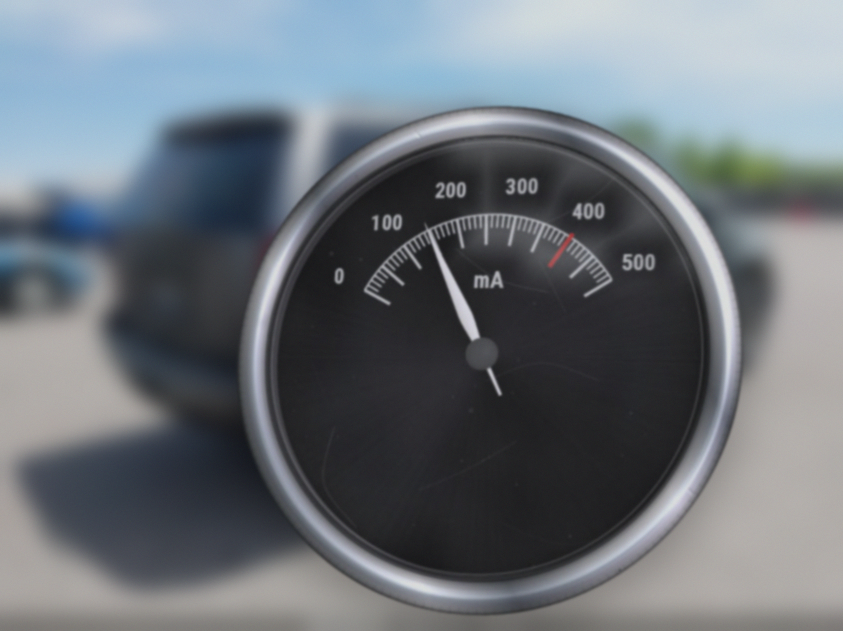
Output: mA 150
